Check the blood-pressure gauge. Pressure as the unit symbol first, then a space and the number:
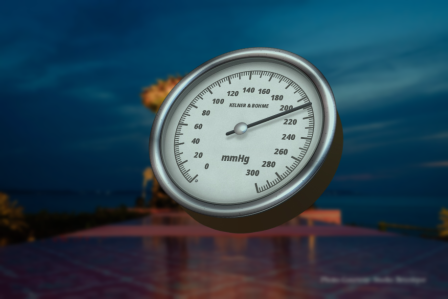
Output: mmHg 210
